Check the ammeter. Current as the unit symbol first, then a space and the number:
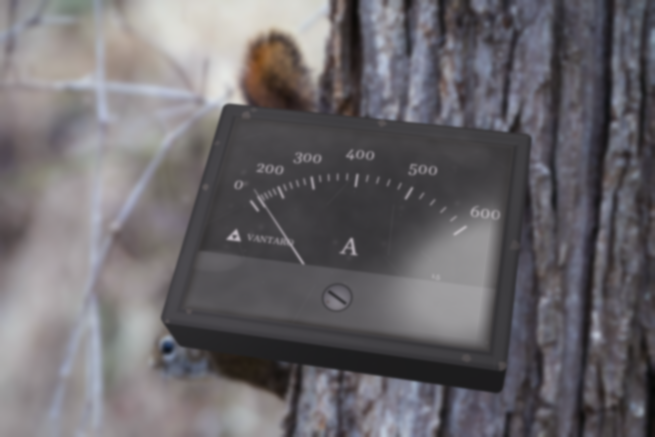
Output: A 100
